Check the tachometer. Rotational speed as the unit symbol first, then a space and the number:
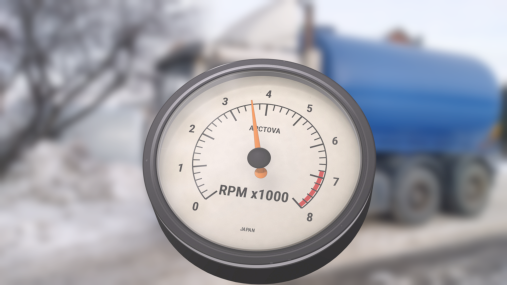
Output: rpm 3600
